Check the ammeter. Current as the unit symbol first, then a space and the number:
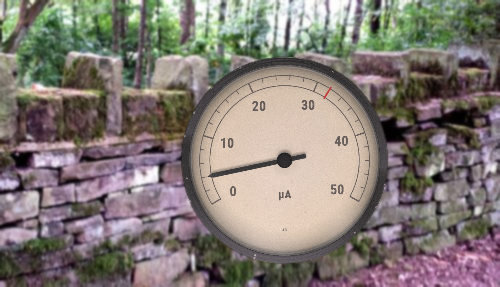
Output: µA 4
